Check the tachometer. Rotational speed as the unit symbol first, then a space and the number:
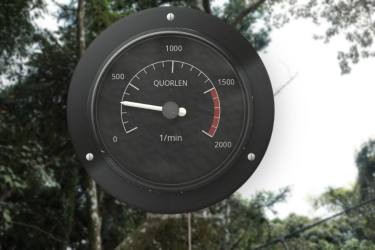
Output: rpm 300
